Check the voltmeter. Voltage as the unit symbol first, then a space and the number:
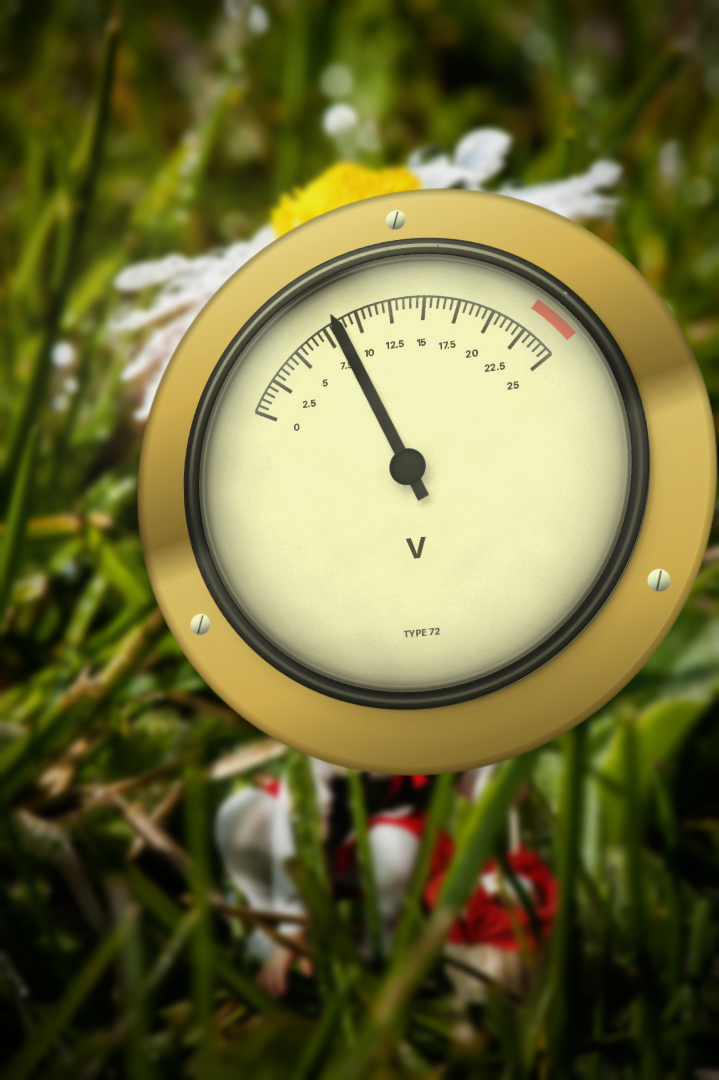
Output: V 8.5
